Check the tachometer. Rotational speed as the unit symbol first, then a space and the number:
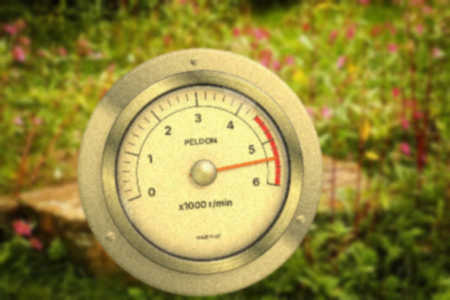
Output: rpm 5400
